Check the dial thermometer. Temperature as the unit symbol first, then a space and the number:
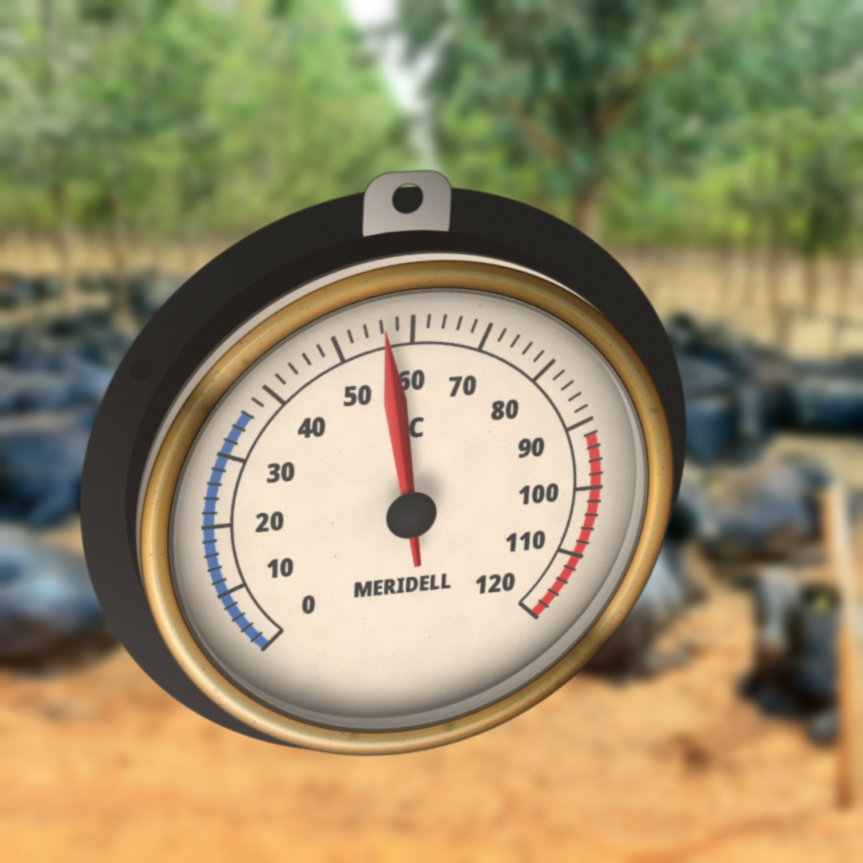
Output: °C 56
